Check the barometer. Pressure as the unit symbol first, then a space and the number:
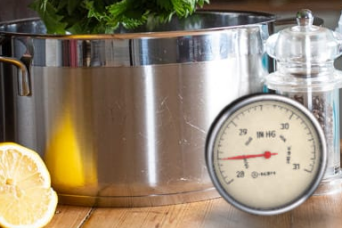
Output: inHg 28.4
